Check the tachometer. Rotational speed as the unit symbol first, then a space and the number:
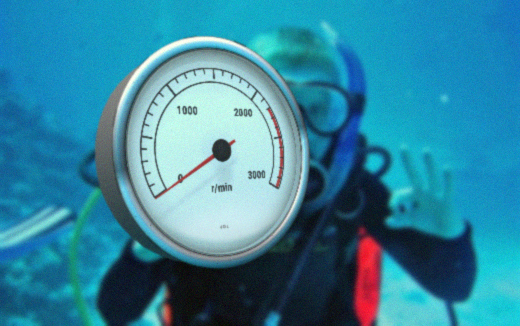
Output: rpm 0
